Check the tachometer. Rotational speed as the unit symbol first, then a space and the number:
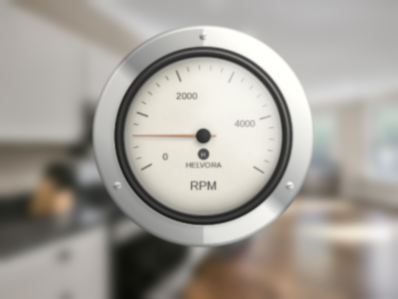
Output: rpm 600
